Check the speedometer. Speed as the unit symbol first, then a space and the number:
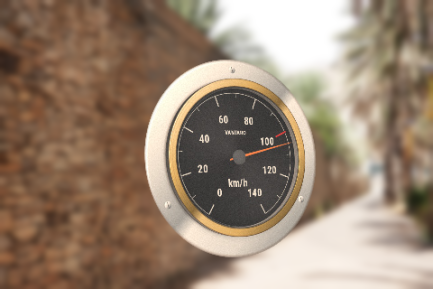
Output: km/h 105
